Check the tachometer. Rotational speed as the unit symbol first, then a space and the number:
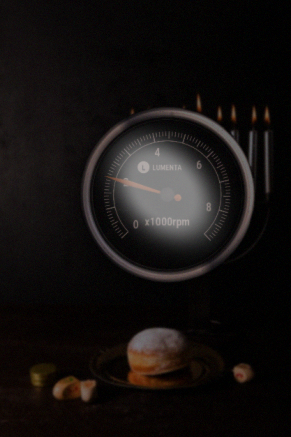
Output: rpm 2000
